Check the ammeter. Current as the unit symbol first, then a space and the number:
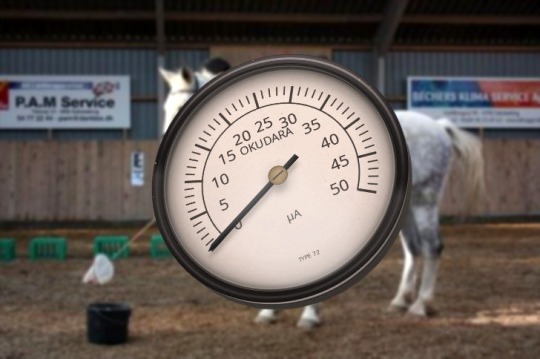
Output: µA 0
